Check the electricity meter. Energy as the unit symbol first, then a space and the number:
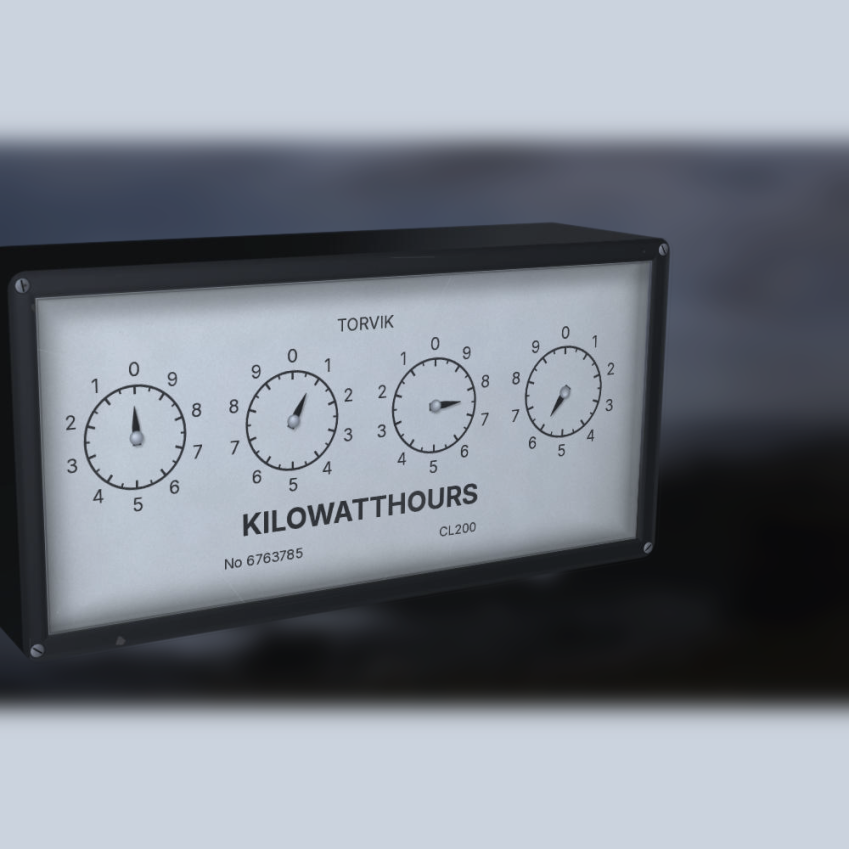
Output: kWh 76
